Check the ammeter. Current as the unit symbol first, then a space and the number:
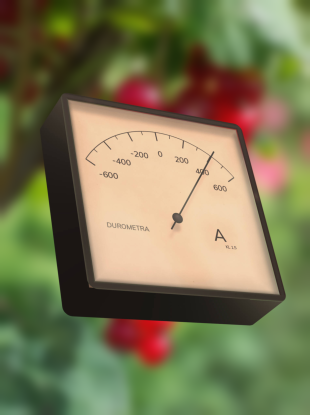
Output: A 400
